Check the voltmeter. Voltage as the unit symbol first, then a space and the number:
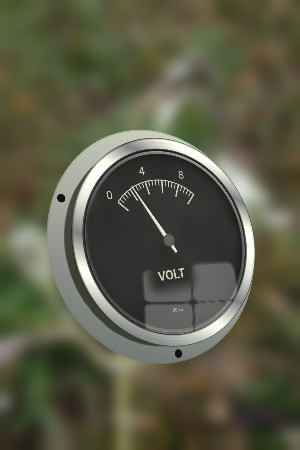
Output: V 2
